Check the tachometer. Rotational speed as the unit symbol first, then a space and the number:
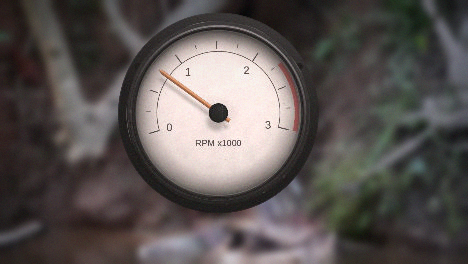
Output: rpm 750
